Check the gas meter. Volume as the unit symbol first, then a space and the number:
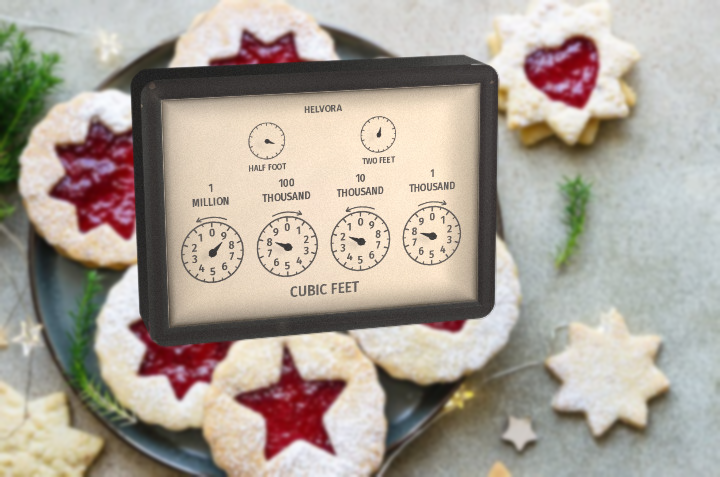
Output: ft³ 881800
